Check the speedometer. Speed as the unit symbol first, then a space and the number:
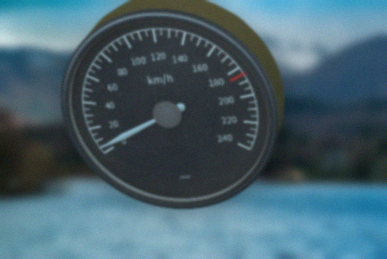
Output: km/h 5
